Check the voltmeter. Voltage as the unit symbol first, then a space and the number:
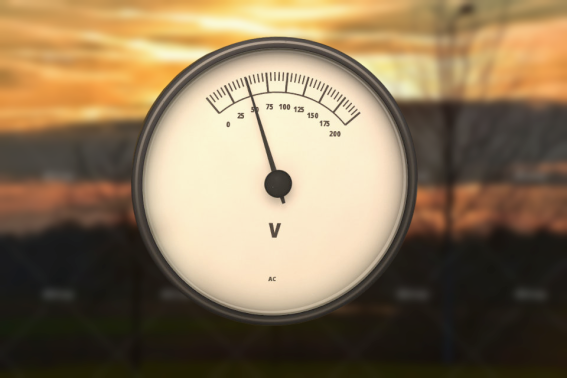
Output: V 50
